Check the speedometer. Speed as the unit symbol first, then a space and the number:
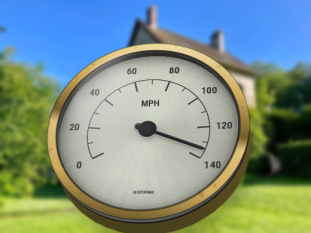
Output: mph 135
